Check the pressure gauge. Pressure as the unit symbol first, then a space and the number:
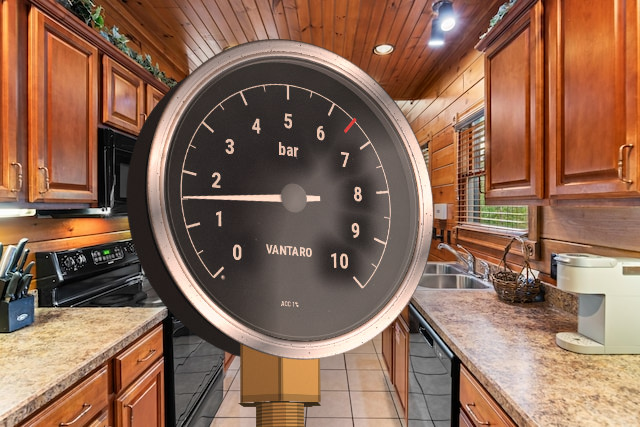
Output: bar 1.5
